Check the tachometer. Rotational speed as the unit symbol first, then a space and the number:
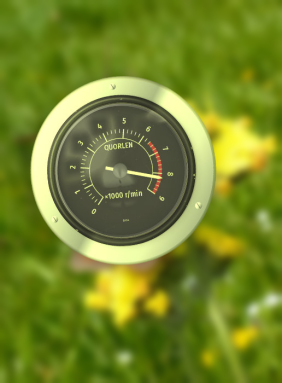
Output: rpm 8200
